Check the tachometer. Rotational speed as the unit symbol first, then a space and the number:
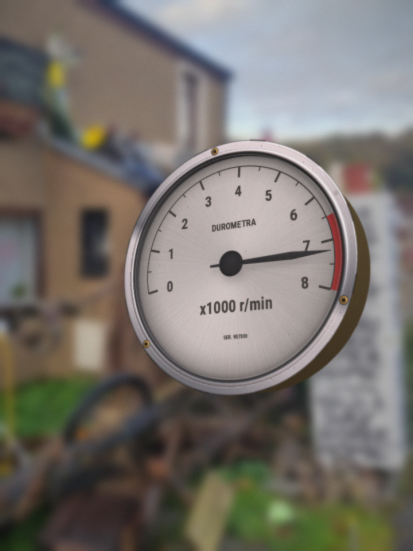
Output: rpm 7250
